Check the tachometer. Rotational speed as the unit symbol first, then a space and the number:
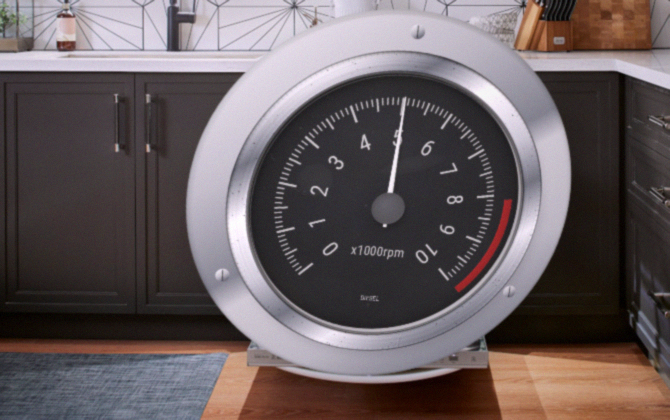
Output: rpm 5000
